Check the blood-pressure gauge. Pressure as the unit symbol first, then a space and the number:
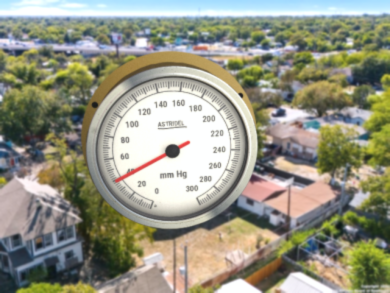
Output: mmHg 40
